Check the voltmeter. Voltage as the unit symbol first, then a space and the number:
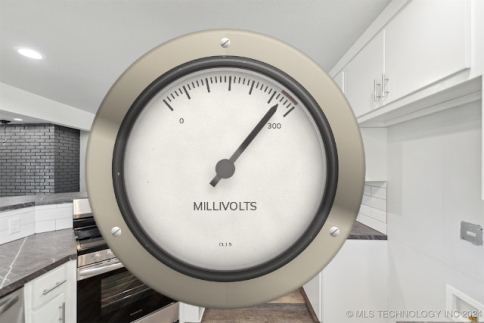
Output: mV 270
